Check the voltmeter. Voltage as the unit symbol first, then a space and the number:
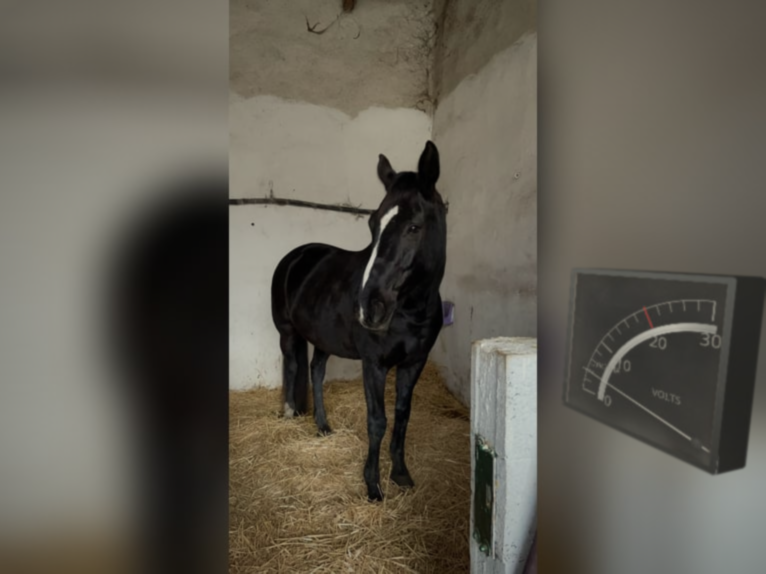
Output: V 4
